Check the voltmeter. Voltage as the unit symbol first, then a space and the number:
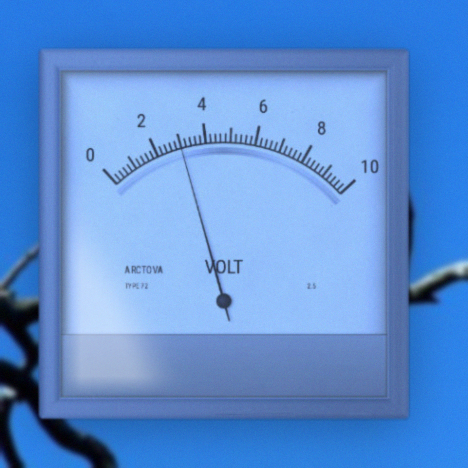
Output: V 3
